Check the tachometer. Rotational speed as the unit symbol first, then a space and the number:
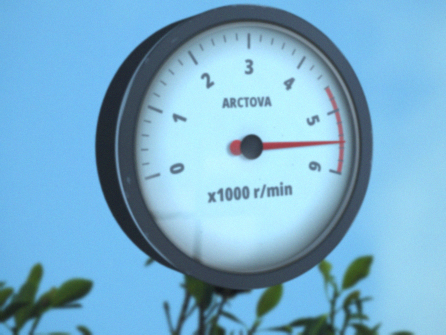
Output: rpm 5500
